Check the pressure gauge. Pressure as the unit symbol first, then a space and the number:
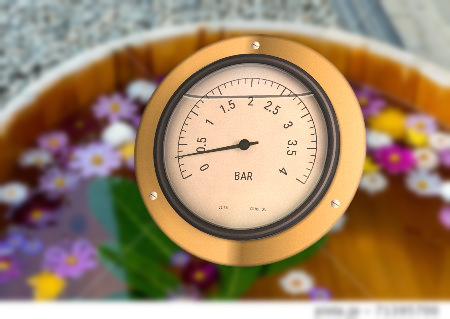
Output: bar 0.3
